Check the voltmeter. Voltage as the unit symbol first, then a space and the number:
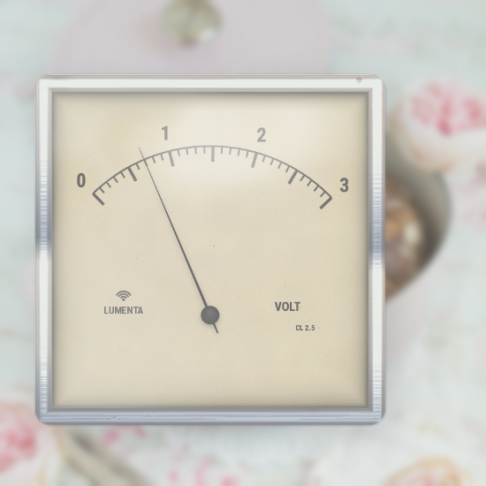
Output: V 0.7
